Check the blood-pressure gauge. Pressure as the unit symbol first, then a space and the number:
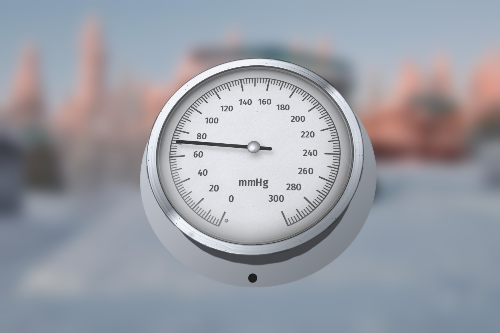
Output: mmHg 70
